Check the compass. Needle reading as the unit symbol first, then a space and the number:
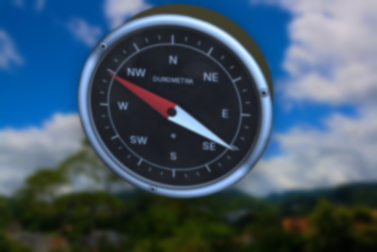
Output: ° 300
